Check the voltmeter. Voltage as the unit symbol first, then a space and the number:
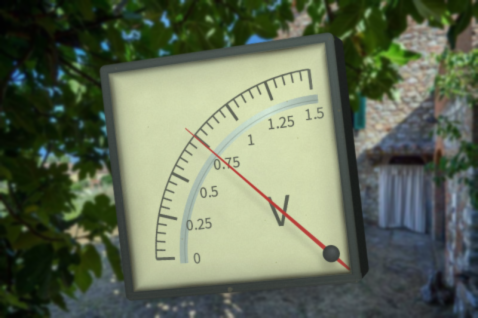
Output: V 0.75
